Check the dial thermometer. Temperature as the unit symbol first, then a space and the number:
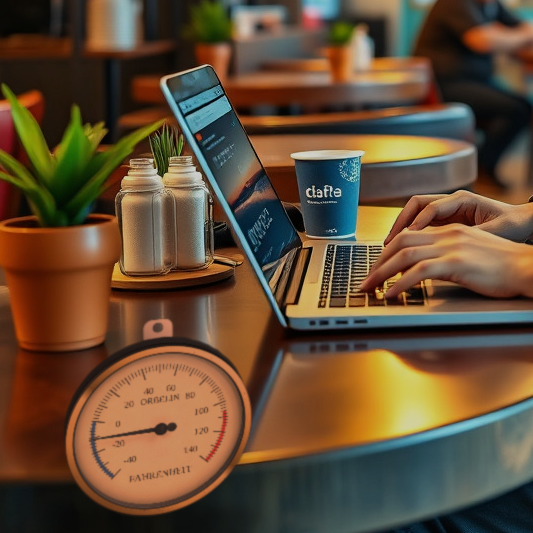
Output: °F -10
